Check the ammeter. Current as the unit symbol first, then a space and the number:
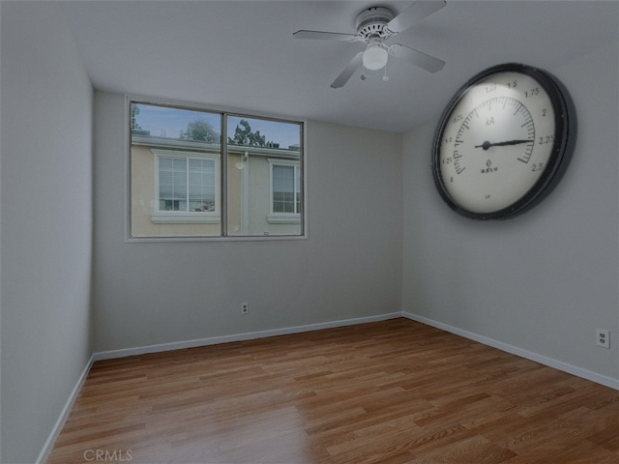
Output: kA 2.25
